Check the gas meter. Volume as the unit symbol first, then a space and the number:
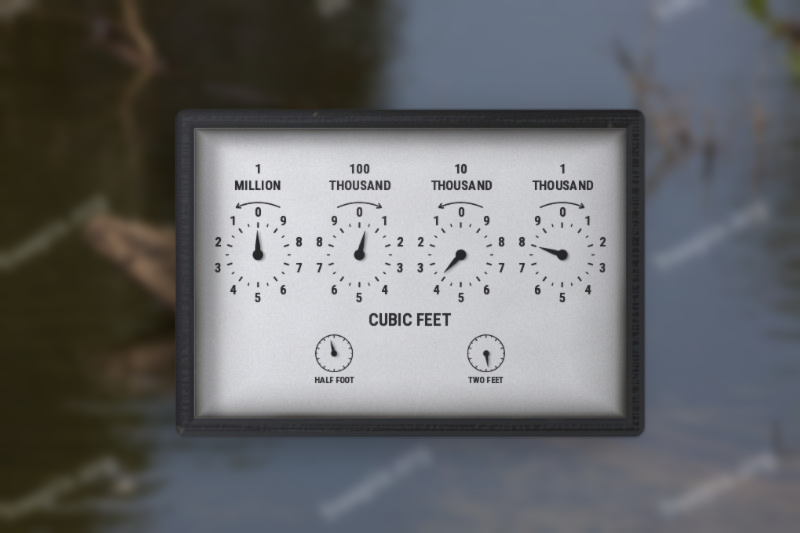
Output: ft³ 3800
